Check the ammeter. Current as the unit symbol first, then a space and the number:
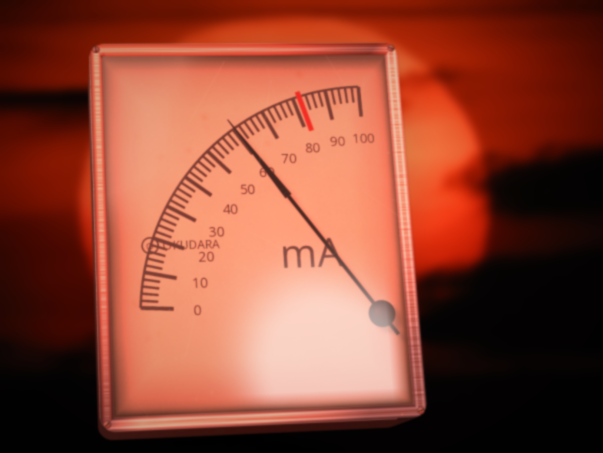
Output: mA 60
